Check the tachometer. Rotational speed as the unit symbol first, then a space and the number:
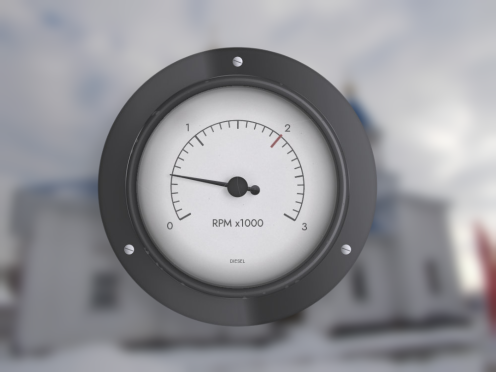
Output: rpm 500
